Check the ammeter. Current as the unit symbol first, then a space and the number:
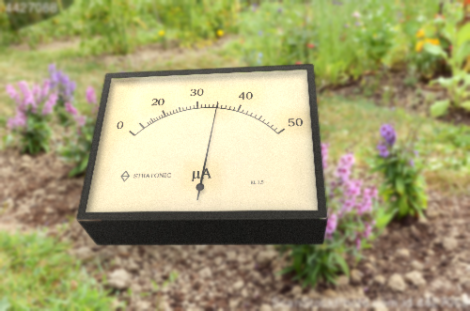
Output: µA 35
